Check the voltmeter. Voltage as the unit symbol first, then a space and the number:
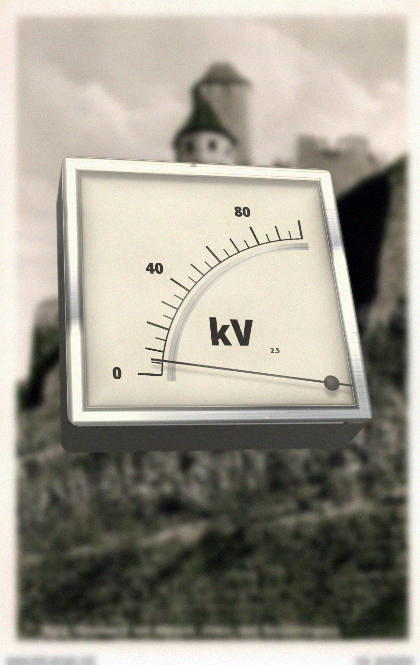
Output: kV 5
